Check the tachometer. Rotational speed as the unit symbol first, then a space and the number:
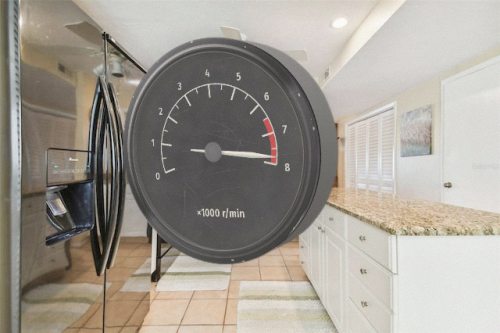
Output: rpm 7750
